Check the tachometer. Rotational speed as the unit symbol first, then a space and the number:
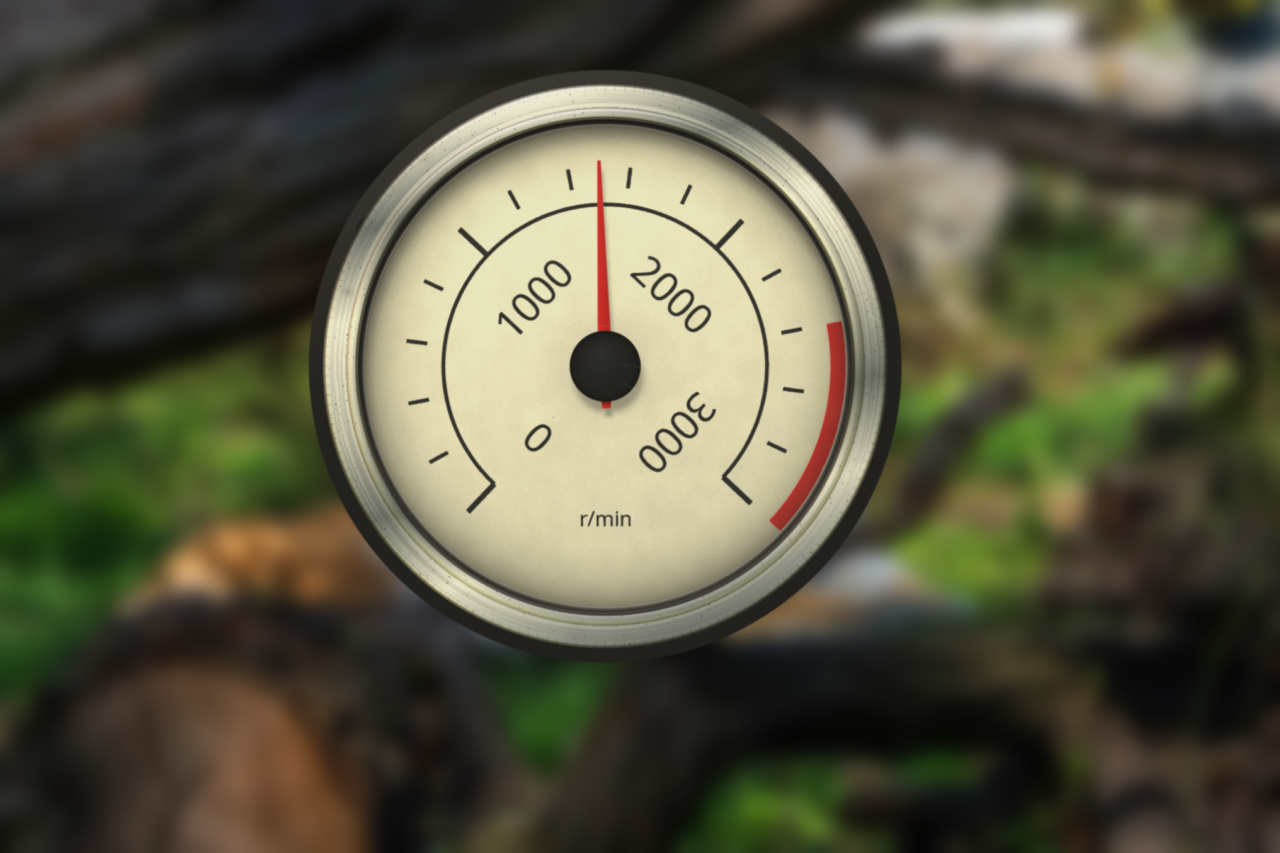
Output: rpm 1500
